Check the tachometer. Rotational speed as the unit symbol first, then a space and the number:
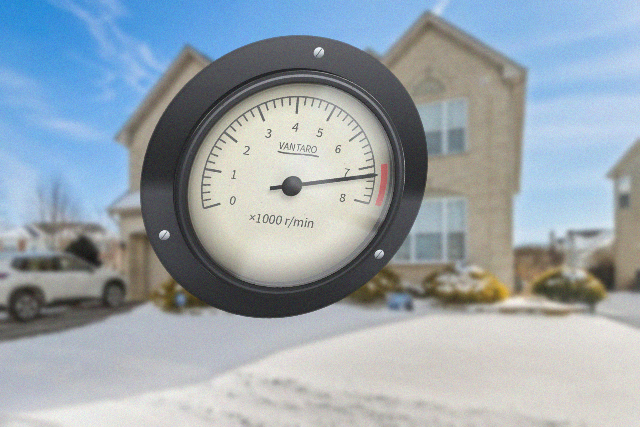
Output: rpm 7200
